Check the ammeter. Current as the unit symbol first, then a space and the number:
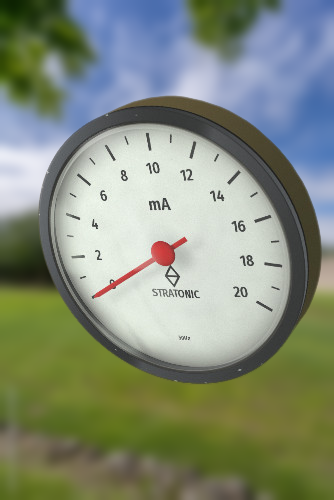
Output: mA 0
